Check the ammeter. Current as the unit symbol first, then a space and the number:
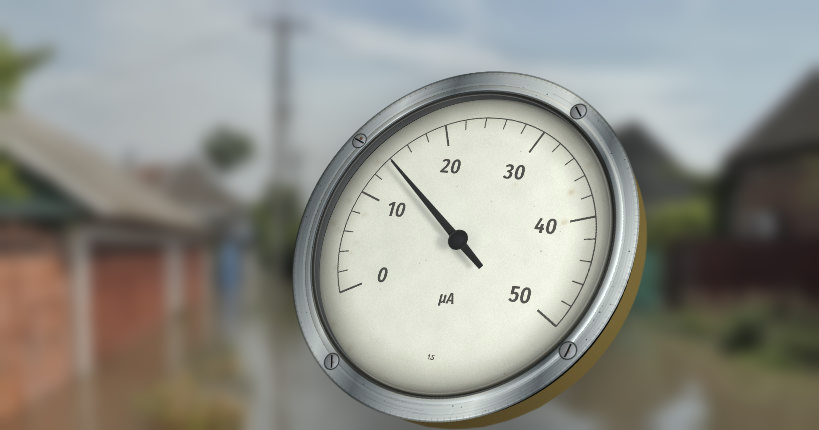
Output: µA 14
